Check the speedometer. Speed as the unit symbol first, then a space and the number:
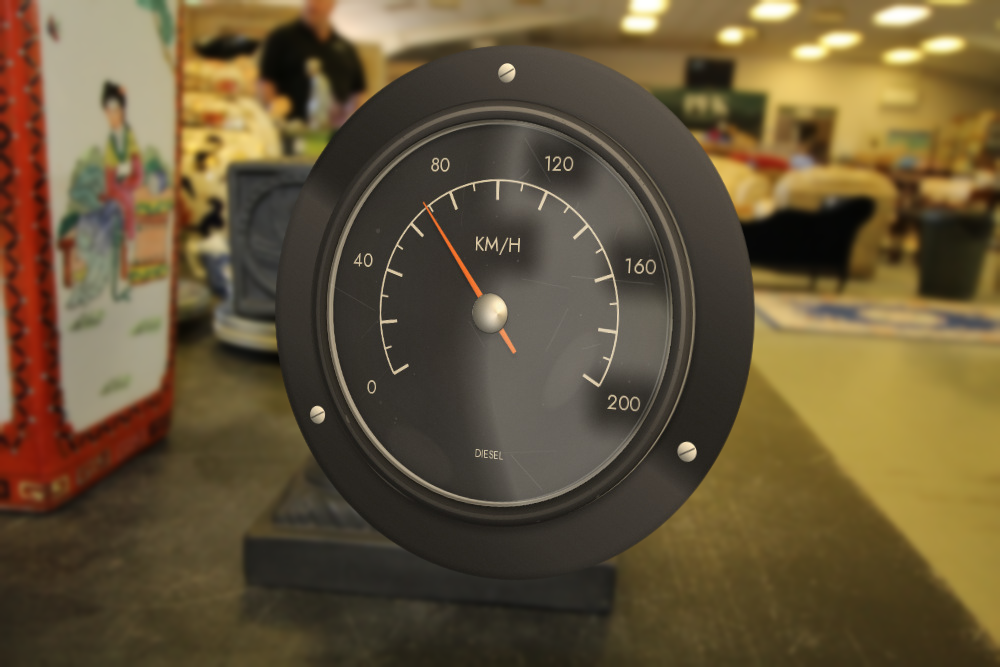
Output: km/h 70
